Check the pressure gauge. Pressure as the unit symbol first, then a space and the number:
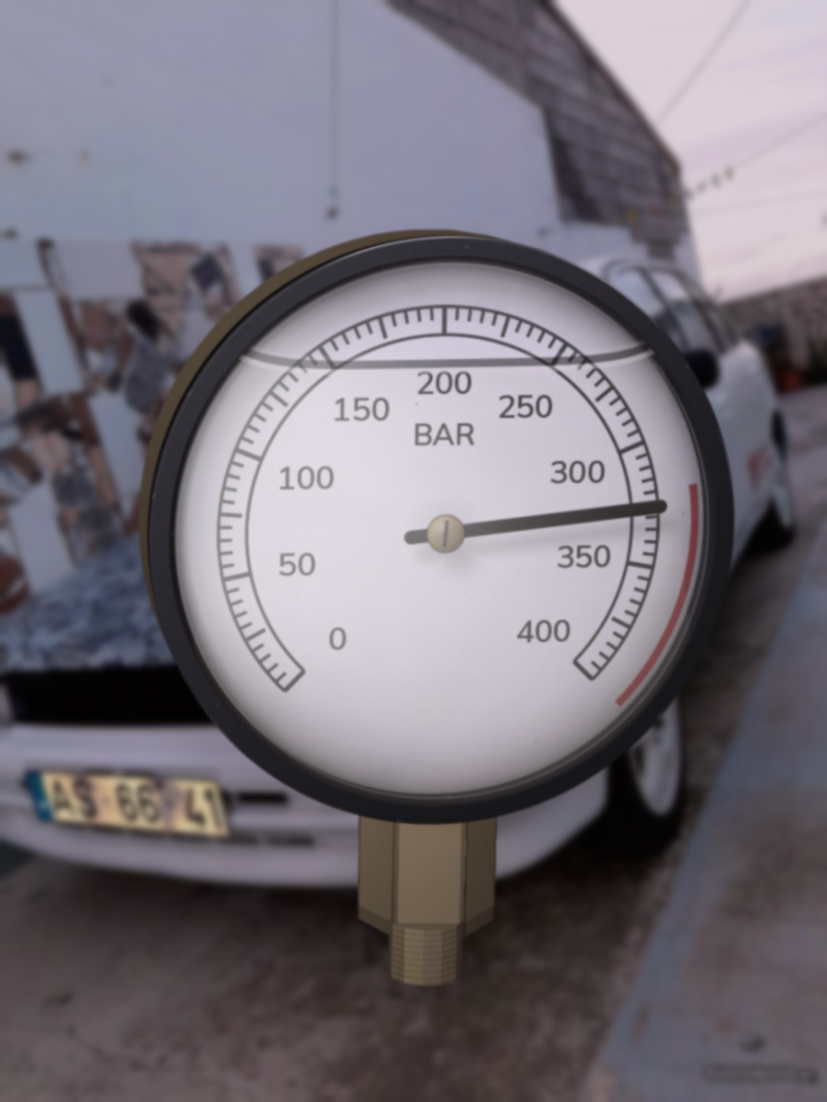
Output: bar 325
